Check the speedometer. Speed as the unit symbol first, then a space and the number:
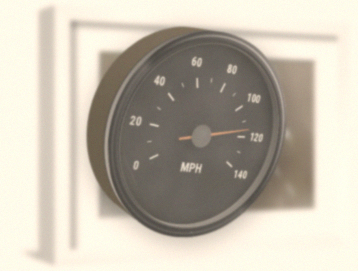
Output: mph 115
